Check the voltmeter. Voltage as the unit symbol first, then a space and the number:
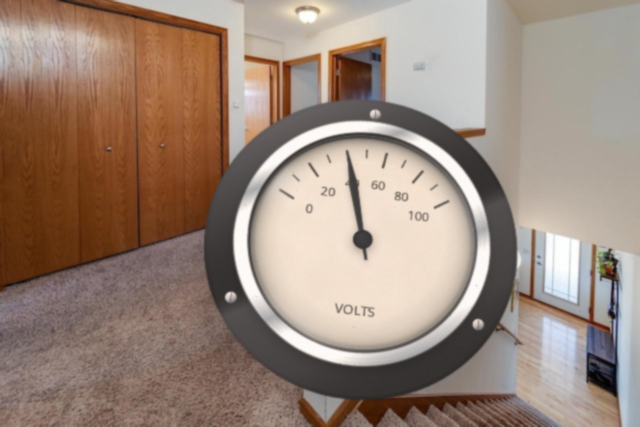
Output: V 40
